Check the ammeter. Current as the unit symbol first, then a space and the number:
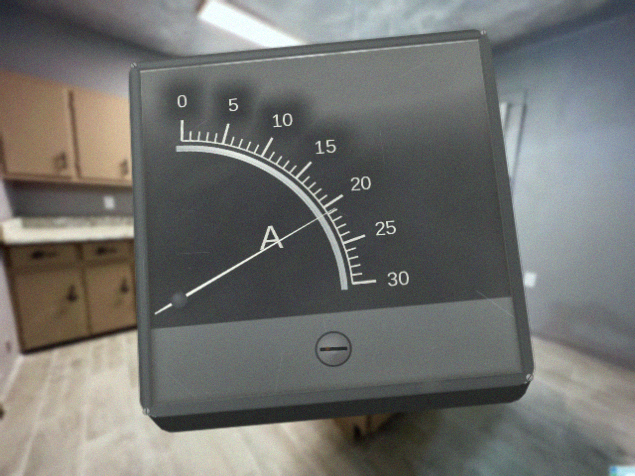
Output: A 21
